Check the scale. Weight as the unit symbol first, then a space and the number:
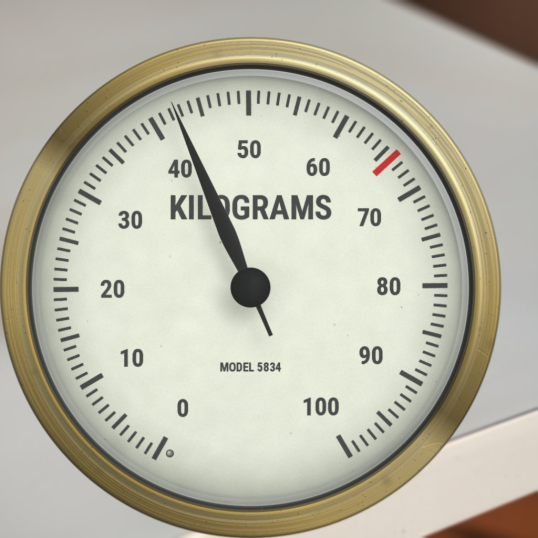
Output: kg 42.5
